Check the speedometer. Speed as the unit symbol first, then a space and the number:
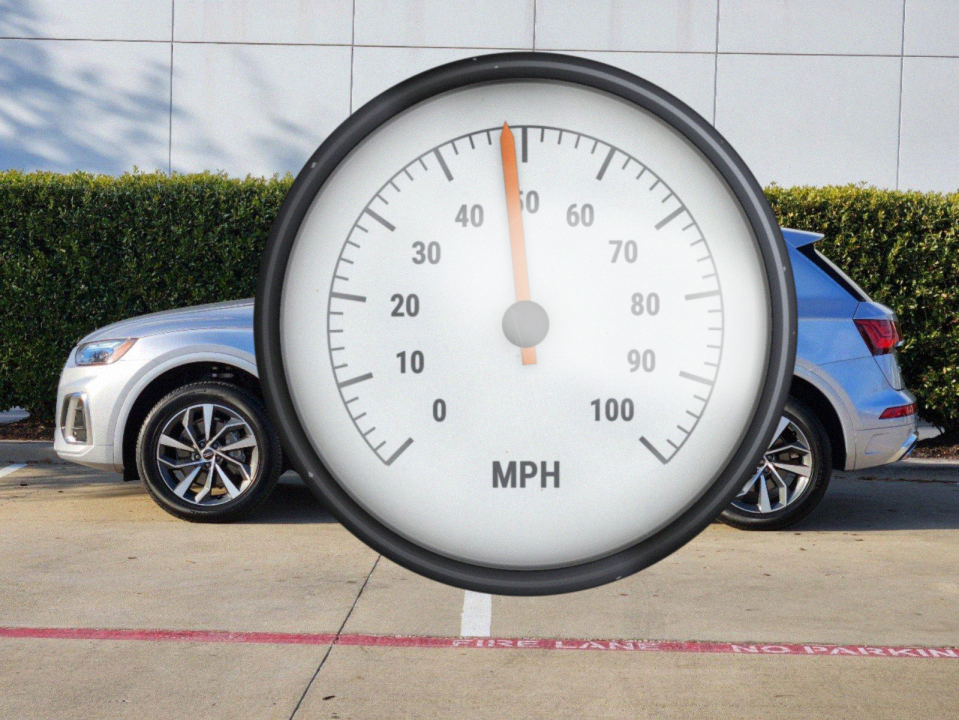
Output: mph 48
